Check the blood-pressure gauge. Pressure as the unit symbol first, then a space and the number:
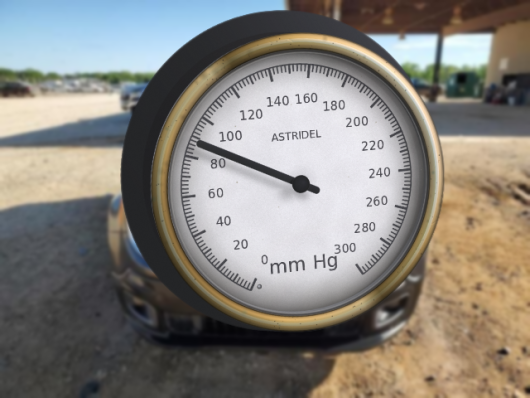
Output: mmHg 88
